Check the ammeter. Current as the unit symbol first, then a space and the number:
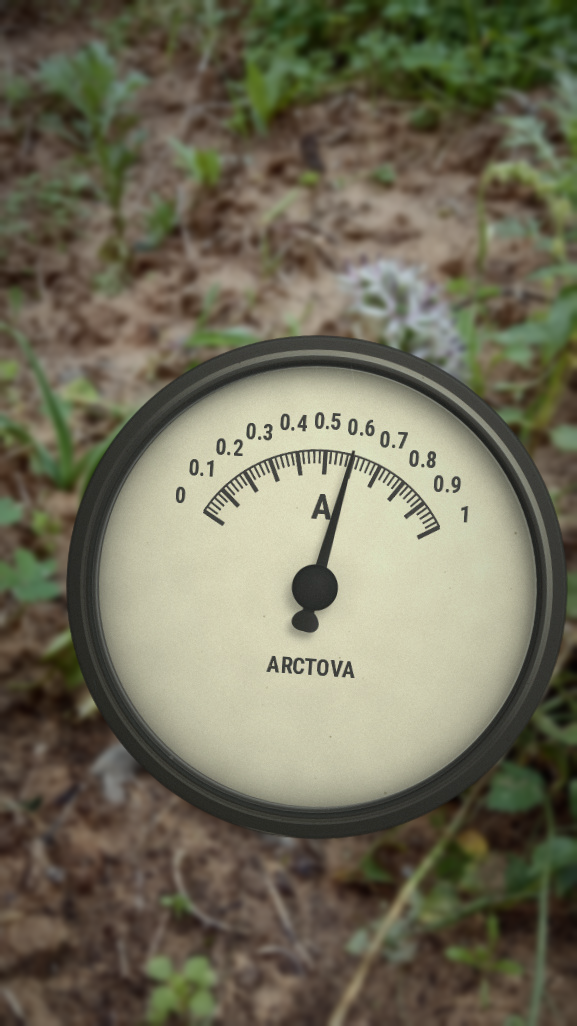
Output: A 0.6
